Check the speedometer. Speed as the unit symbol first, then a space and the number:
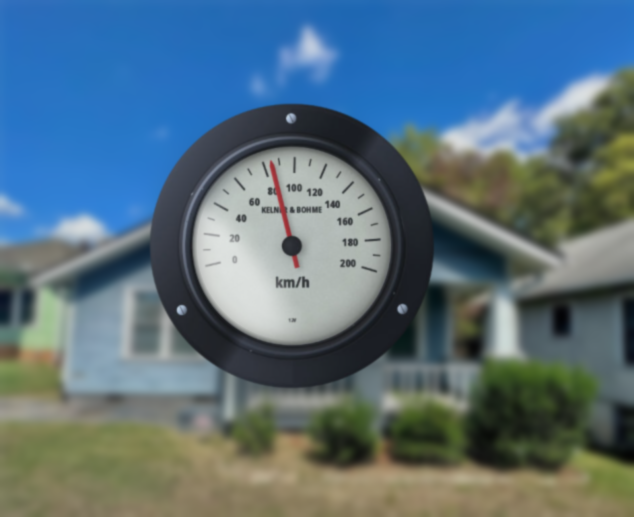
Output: km/h 85
